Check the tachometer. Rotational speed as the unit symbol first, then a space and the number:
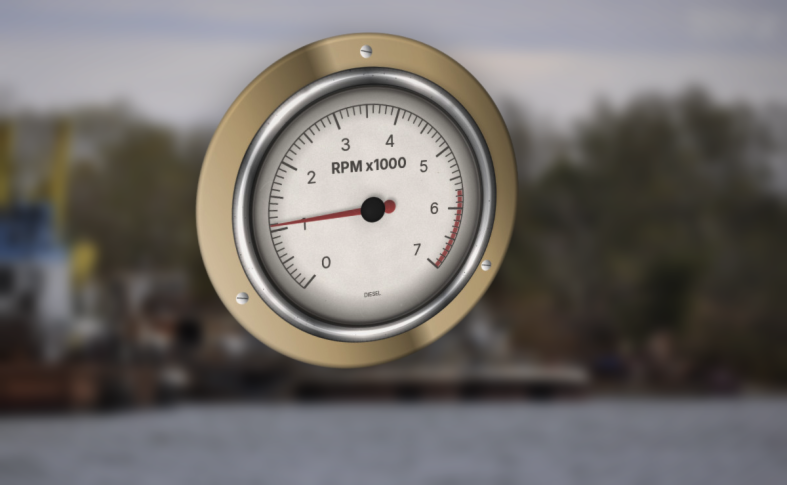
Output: rpm 1100
